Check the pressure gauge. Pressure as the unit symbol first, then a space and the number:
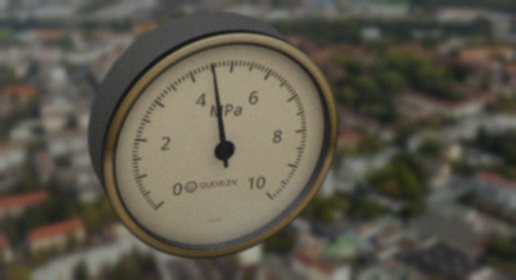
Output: MPa 4.5
